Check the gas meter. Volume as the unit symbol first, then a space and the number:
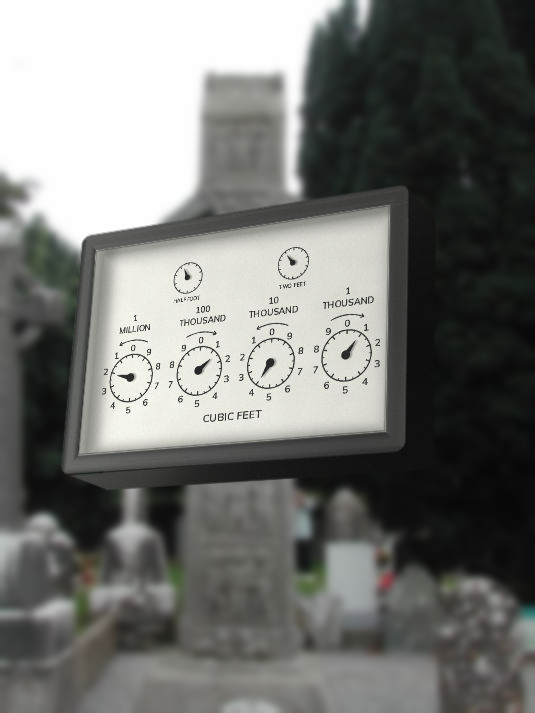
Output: ft³ 214100
